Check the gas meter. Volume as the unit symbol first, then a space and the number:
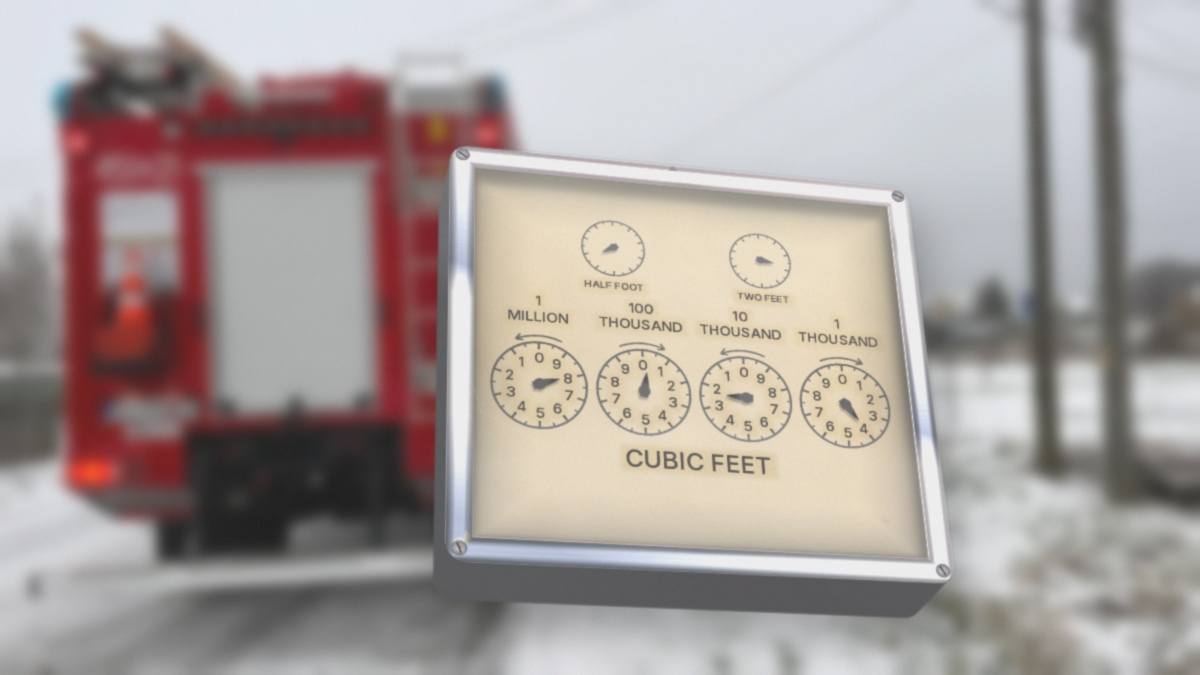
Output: ft³ 802400
